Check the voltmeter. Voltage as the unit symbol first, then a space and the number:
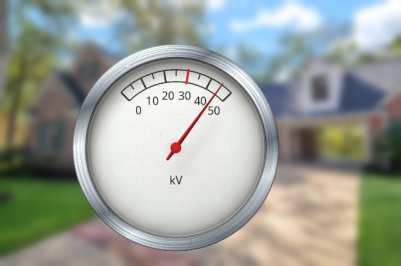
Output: kV 45
